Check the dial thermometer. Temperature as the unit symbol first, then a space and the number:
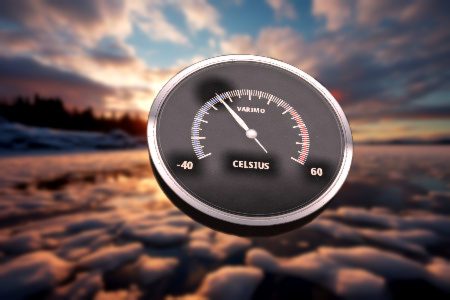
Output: °C -5
